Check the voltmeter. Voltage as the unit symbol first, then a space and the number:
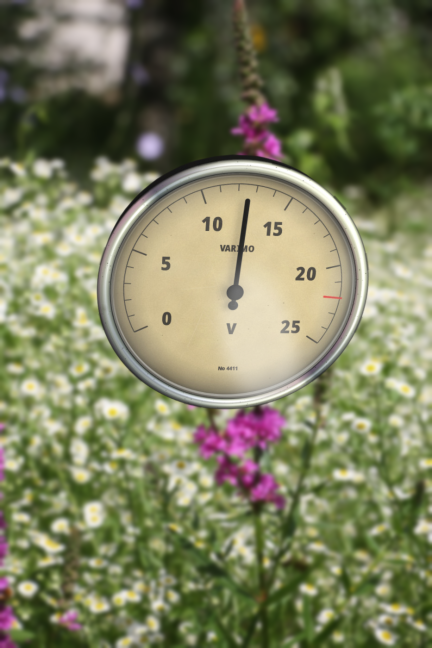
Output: V 12.5
